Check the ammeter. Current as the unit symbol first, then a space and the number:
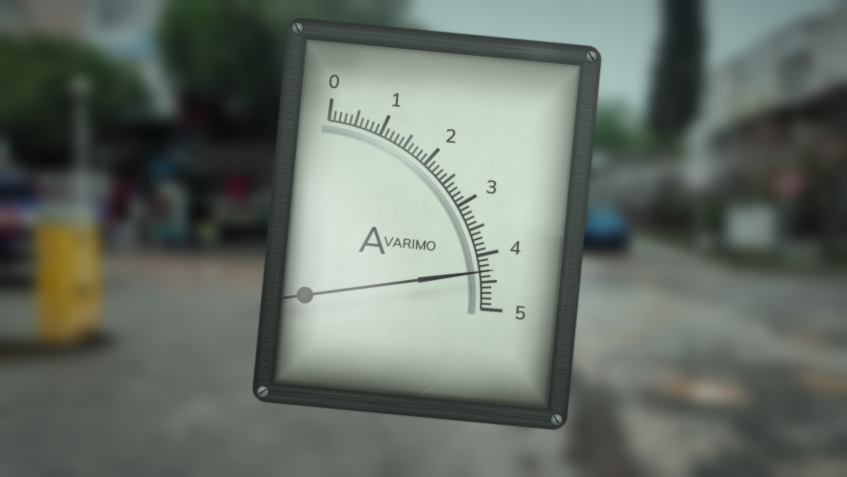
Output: A 4.3
